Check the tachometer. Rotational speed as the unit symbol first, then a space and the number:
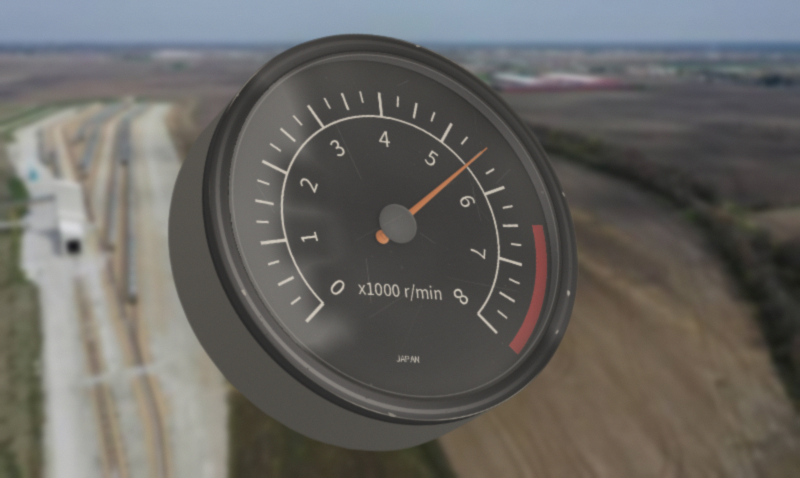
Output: rpm 5500
